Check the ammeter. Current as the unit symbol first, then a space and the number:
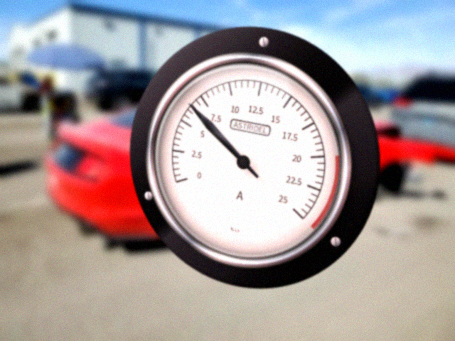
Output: A 6.5
